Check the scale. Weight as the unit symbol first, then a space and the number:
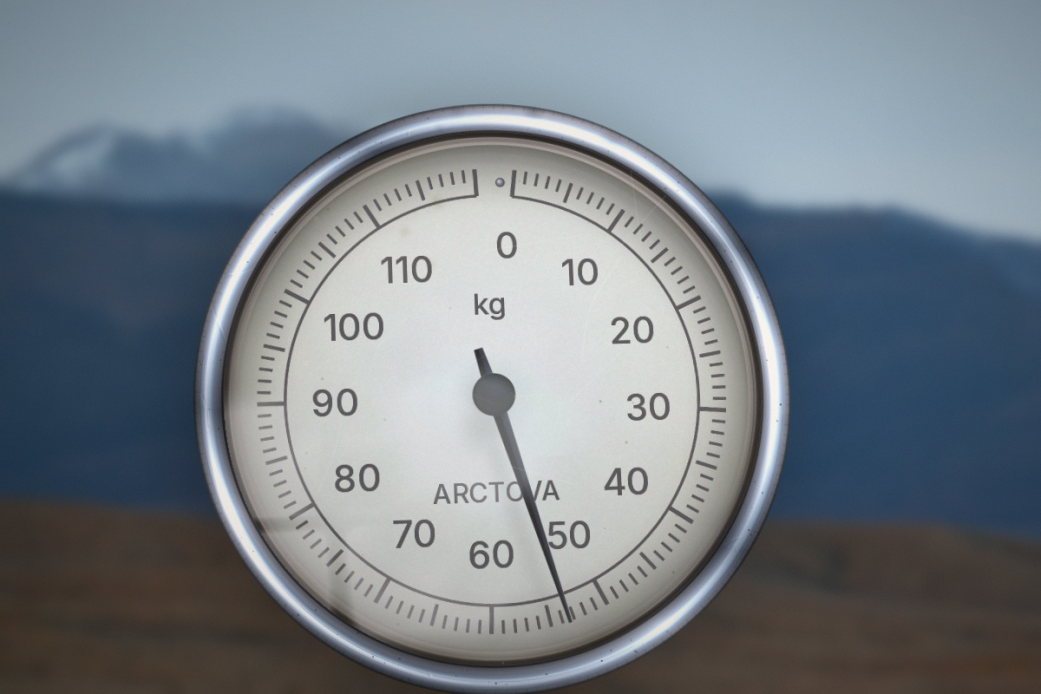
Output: kg 53.5
